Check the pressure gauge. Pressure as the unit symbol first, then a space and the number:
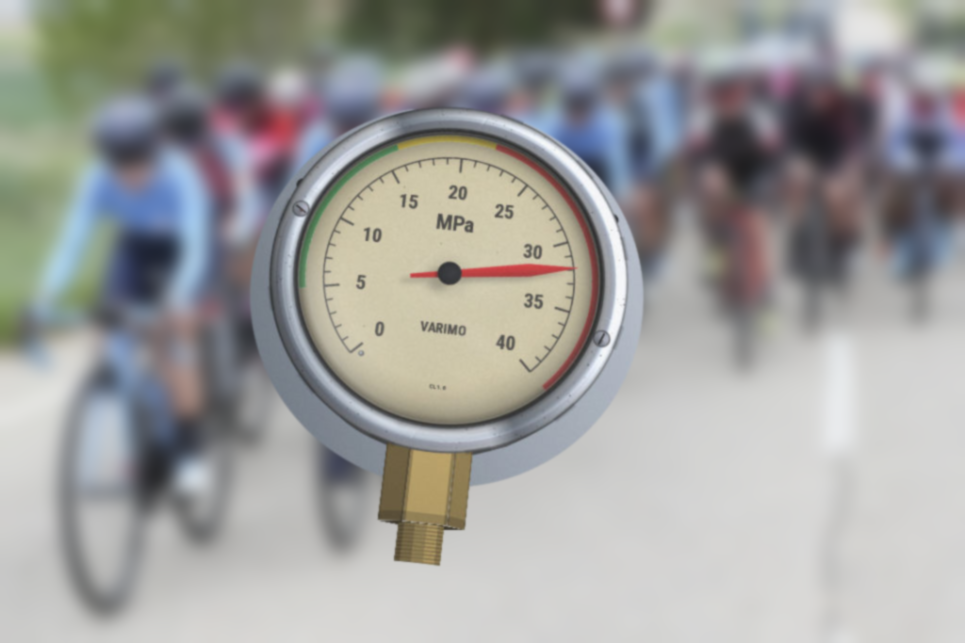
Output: MPa 32
